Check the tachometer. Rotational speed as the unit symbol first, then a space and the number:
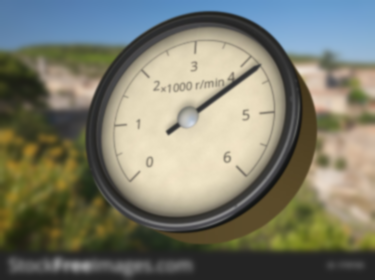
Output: rpm 4250
